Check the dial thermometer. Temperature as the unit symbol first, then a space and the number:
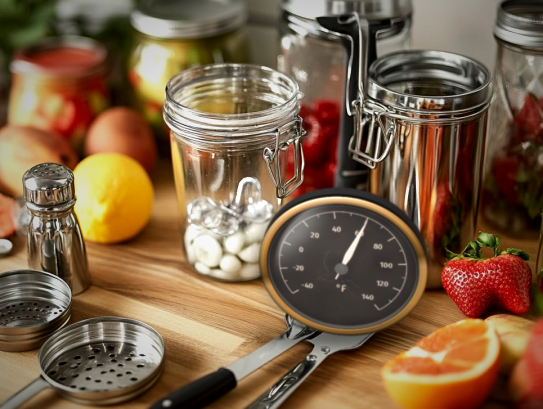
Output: °F 60
